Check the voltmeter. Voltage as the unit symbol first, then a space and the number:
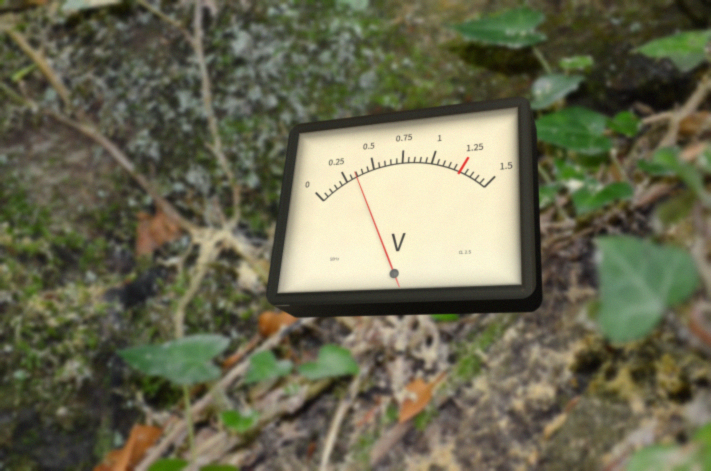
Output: V 0.35
